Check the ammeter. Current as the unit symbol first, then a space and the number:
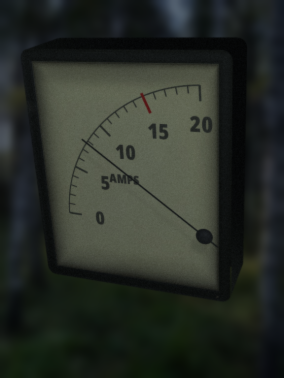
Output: A 8
